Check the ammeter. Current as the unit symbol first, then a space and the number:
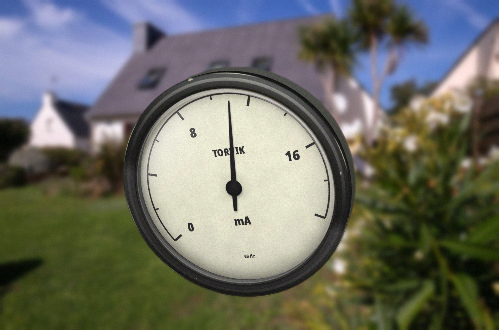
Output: mA 11
